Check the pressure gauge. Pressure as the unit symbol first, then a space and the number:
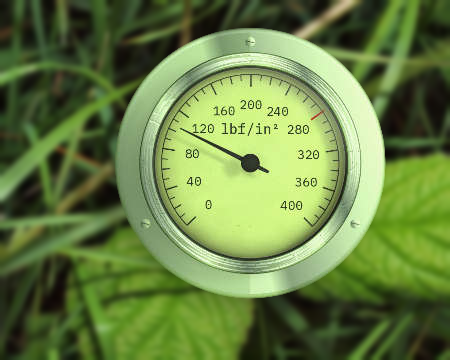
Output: psi 105
